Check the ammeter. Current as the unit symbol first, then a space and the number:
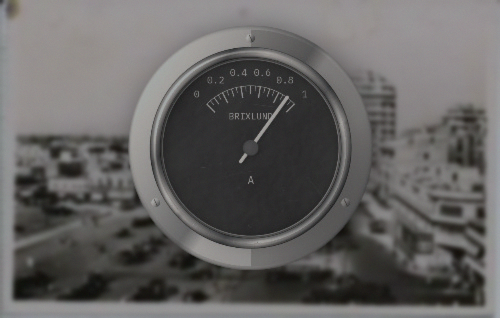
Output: A 0.9
